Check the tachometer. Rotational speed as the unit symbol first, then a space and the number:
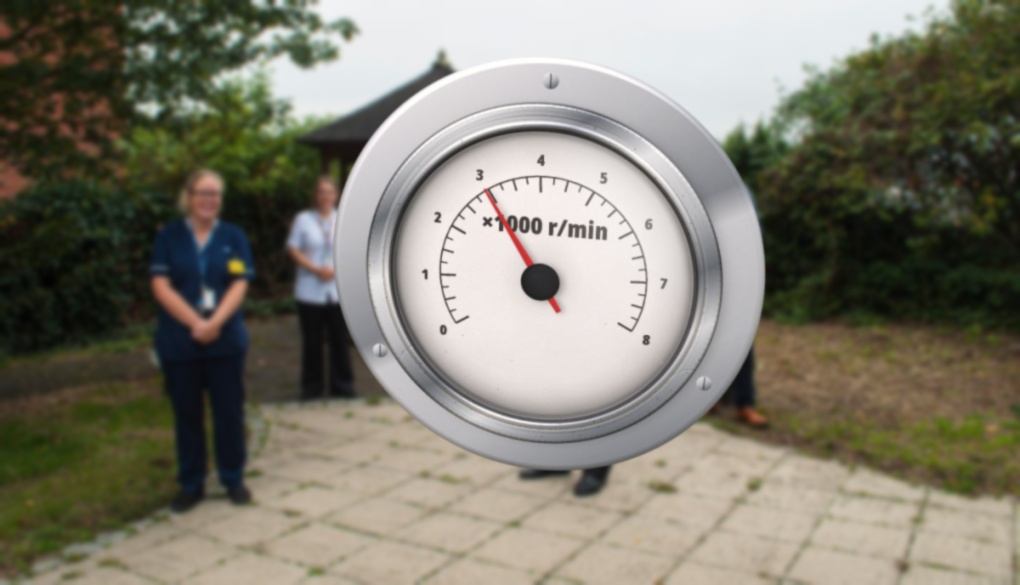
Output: rpm 3000
